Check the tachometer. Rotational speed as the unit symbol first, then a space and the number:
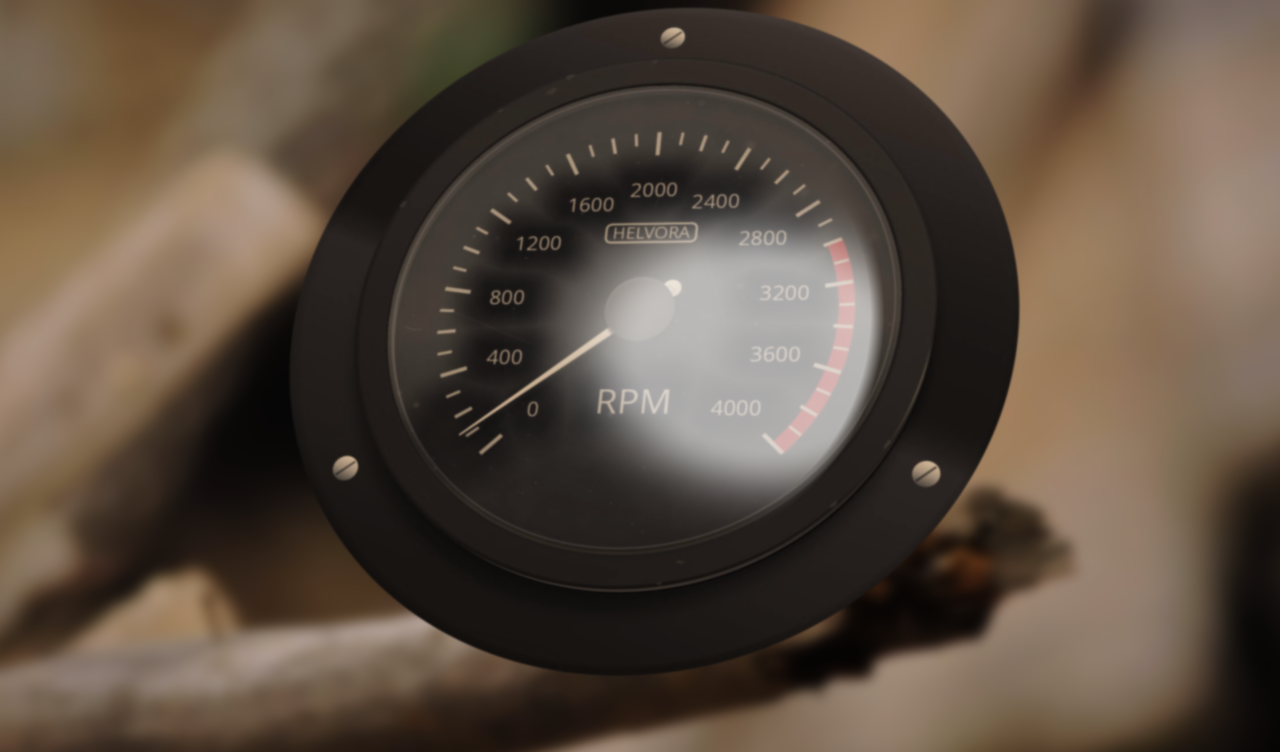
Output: rpm 100
